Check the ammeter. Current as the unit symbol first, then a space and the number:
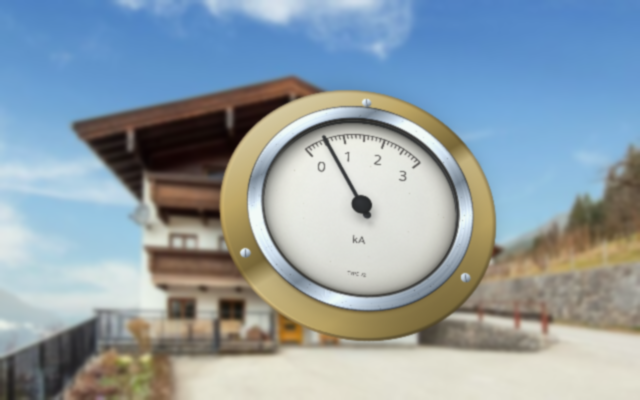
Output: kA 0.5
